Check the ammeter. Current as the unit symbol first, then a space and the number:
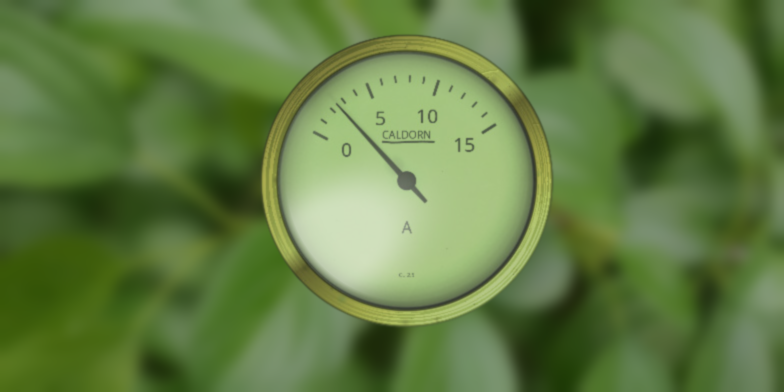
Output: A 2.5
